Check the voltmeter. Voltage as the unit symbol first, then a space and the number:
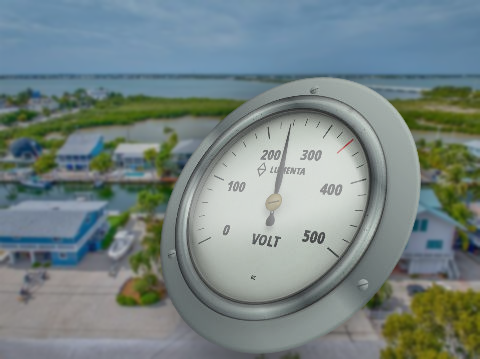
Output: V 240
